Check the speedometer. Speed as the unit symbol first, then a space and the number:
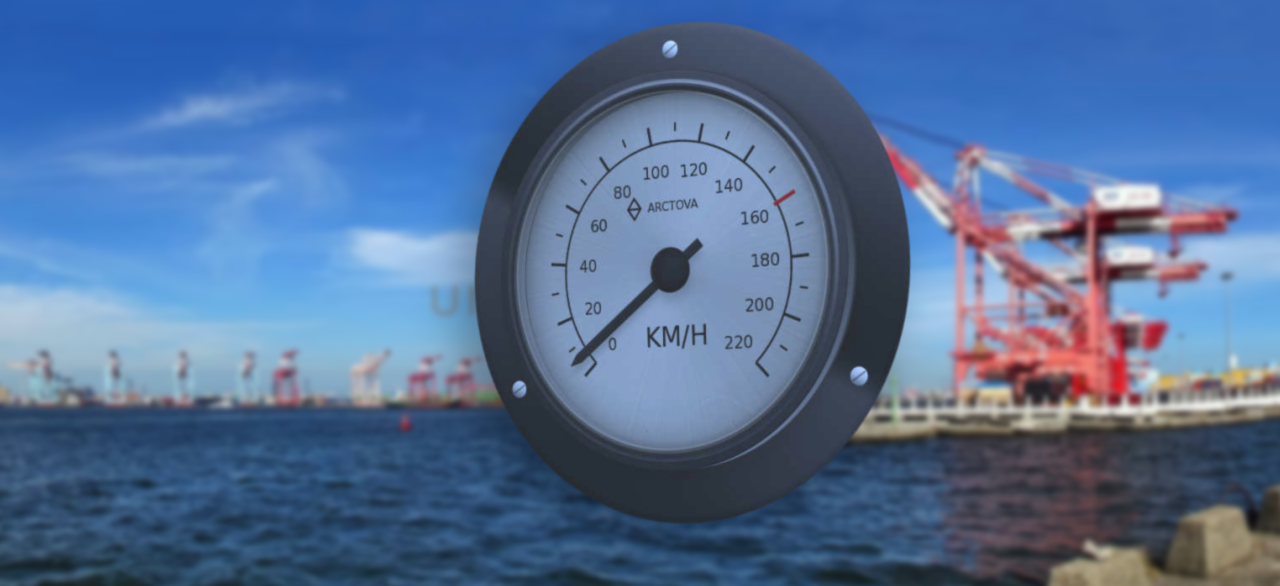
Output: km/h 5
